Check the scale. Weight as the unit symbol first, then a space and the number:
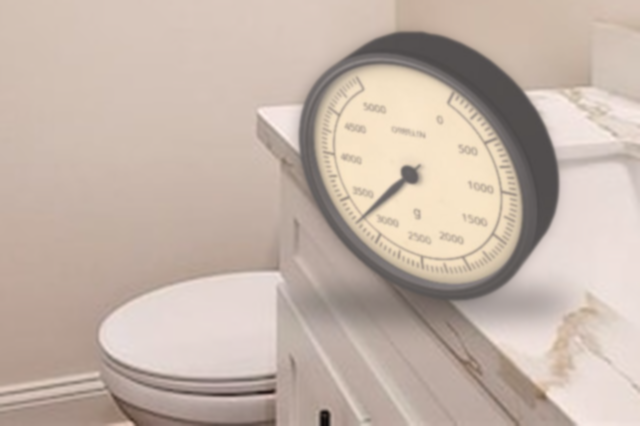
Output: g 3250
